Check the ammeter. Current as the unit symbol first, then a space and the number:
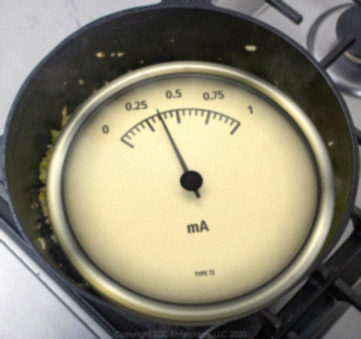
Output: mA 0.35
